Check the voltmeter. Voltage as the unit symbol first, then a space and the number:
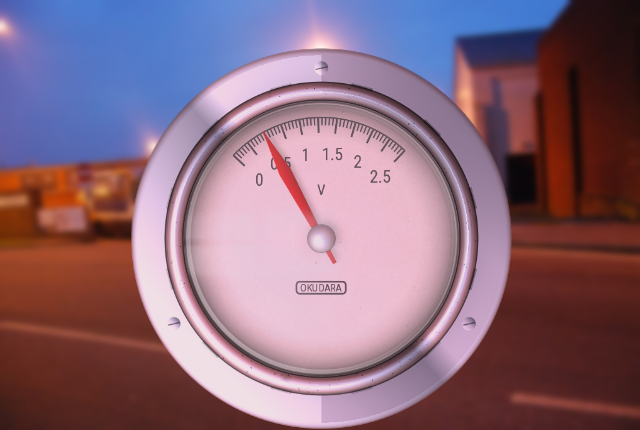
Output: V 0.5
